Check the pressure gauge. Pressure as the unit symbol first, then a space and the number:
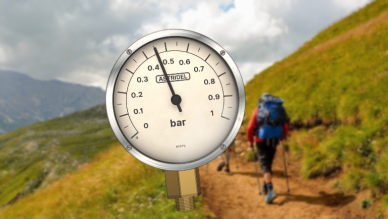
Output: bar 0.45
